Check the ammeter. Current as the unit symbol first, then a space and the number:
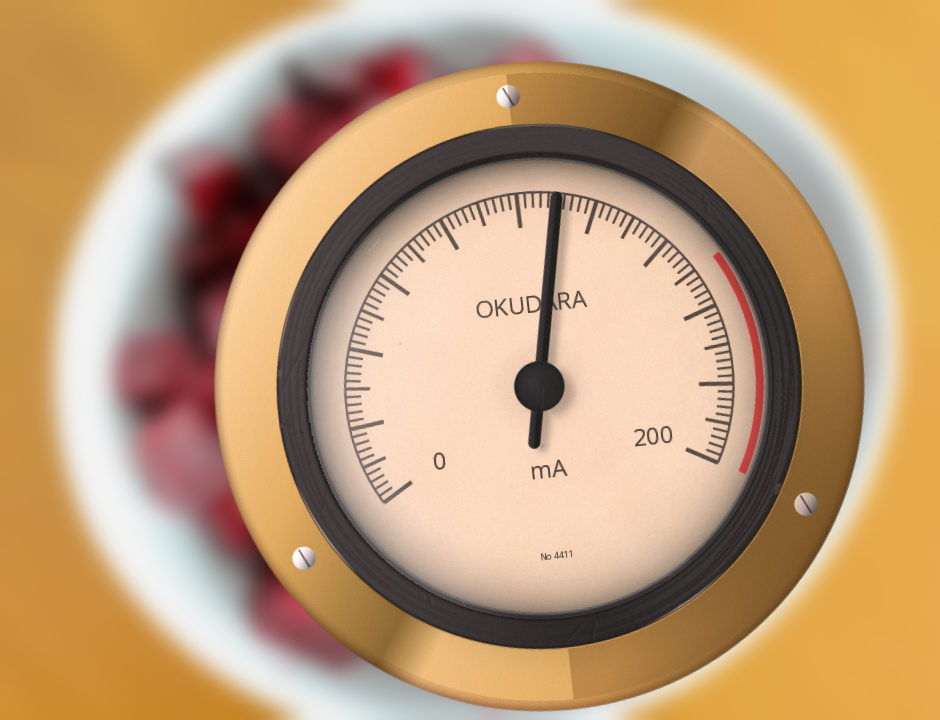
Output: mA 110
